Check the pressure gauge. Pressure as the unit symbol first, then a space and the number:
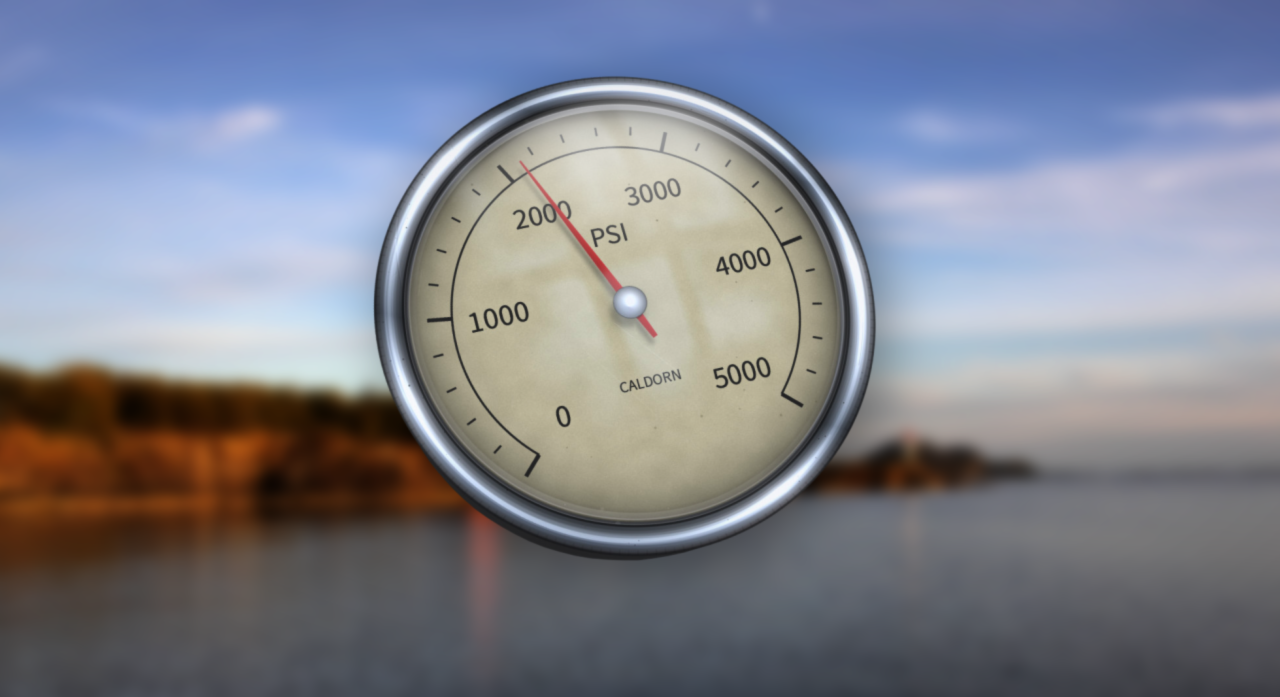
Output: psi 2100
